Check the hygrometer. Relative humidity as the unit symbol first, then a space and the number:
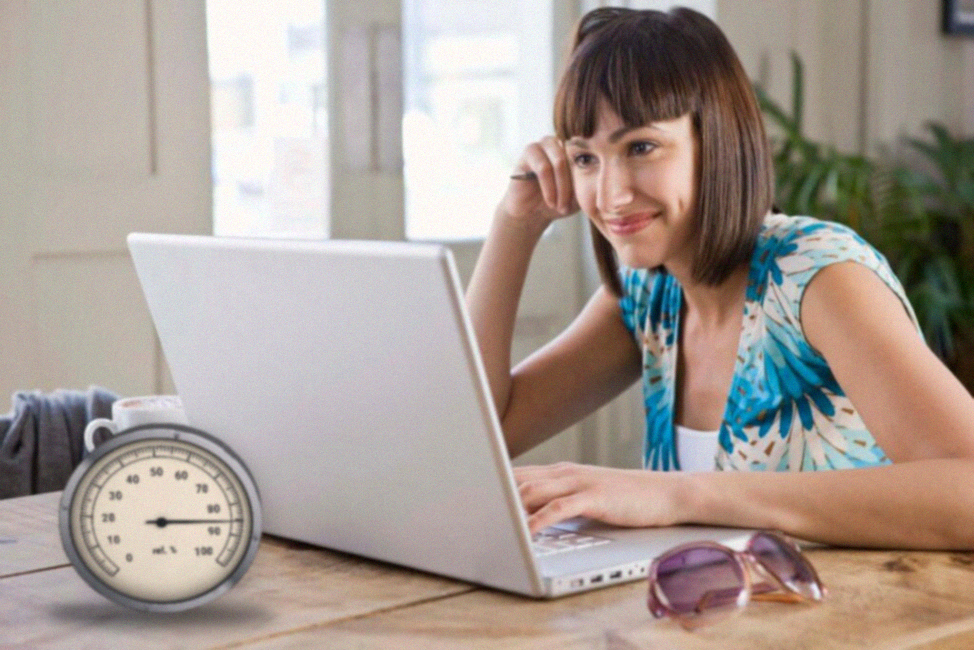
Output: % 85
